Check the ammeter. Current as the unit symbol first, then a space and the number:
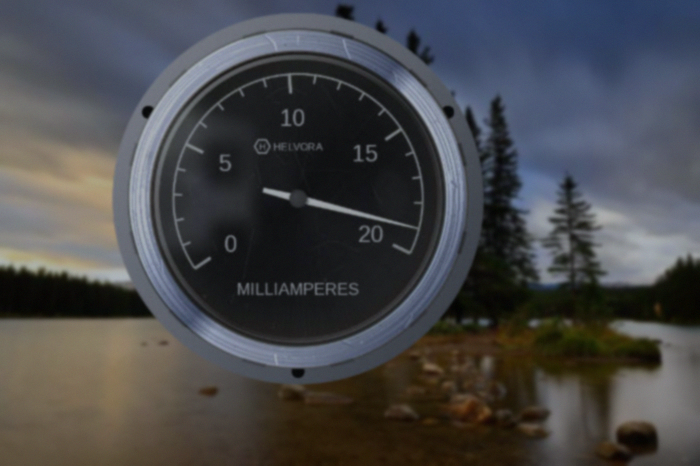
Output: mA 19
